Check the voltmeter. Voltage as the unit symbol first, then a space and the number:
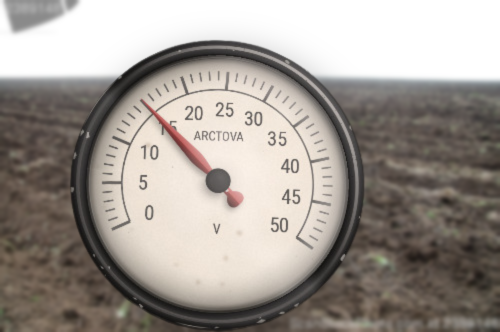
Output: V 15
